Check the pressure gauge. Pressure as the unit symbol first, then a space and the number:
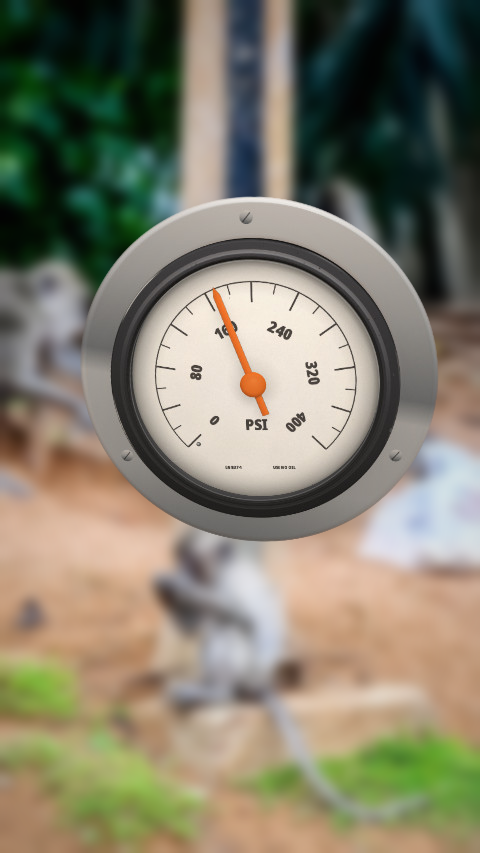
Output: psi 170
